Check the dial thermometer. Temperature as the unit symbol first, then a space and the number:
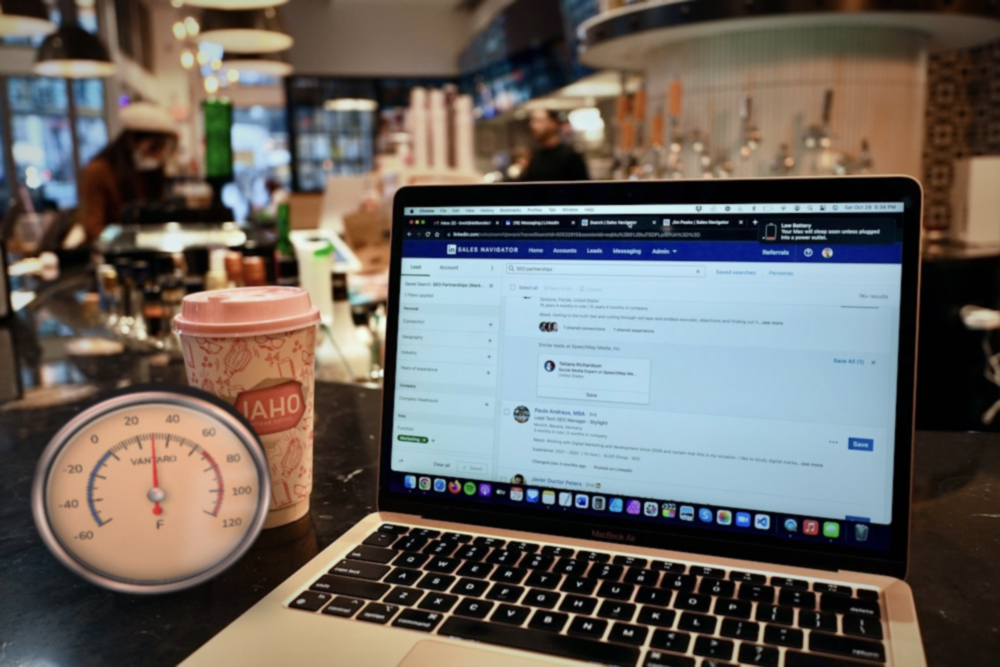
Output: °F 30
